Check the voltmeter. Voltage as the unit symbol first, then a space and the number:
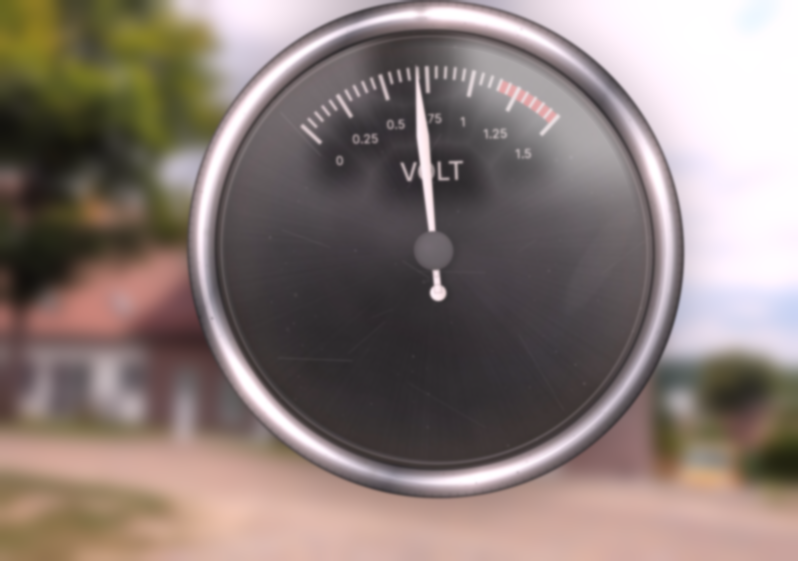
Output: V 0.7
